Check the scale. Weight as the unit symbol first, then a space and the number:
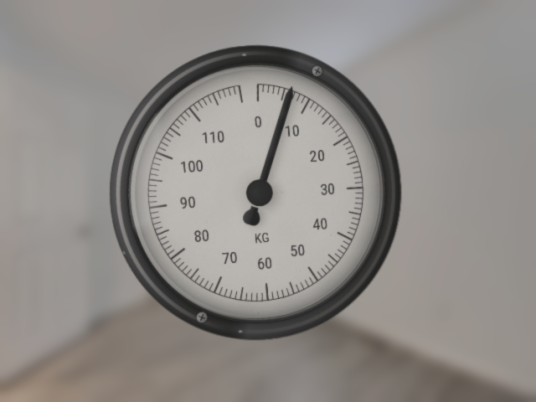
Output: kg 6
